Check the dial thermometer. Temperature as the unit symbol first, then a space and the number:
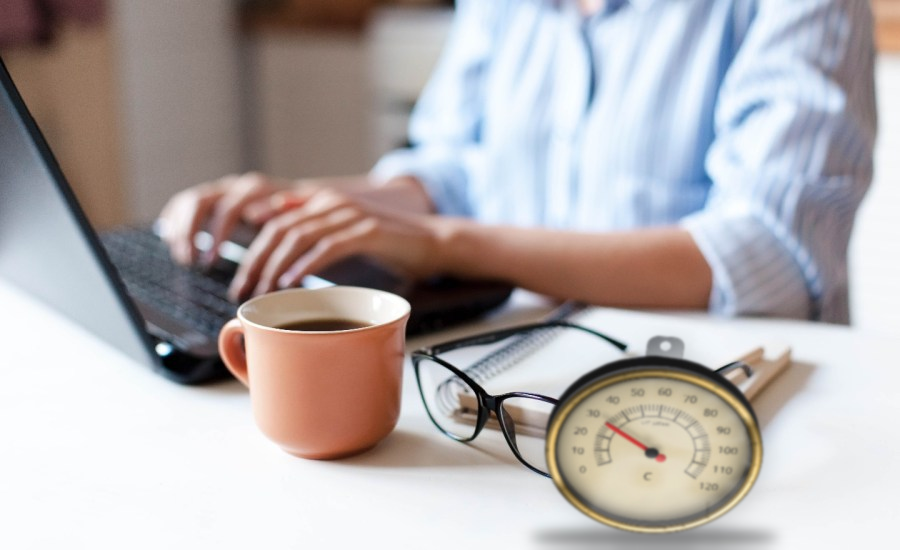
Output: °C 30
